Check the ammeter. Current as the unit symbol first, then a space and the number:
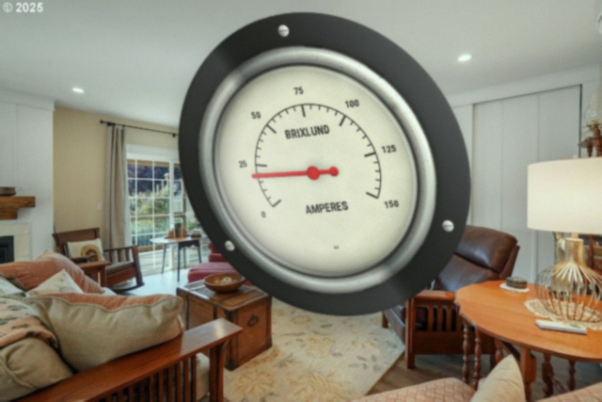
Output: A 20
